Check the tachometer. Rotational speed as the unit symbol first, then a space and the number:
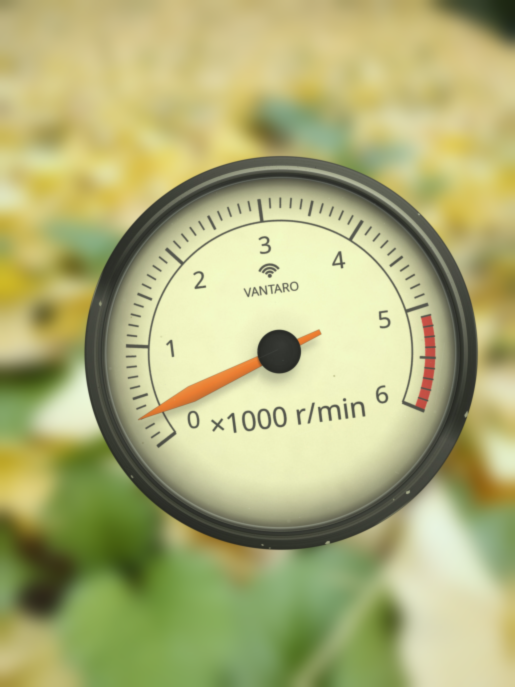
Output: rpm 300
